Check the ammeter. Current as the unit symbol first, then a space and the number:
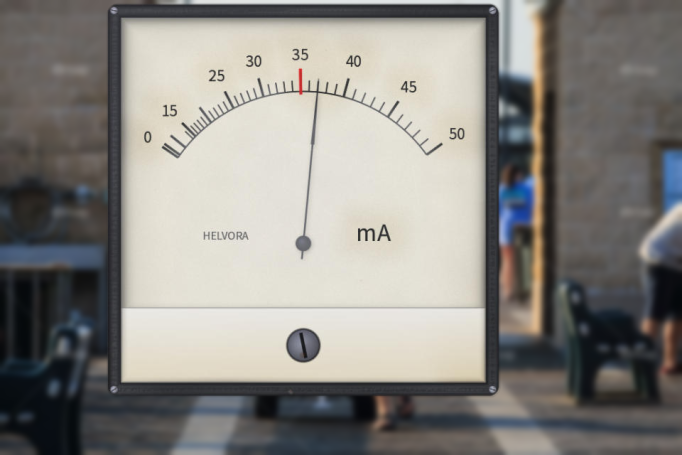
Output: mA 37
